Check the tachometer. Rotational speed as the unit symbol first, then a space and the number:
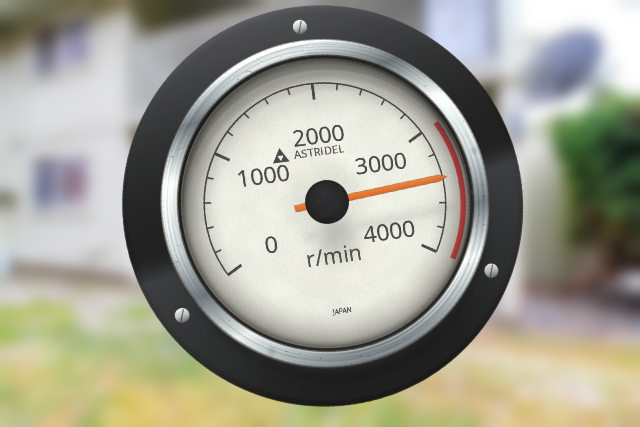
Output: rpm 3400
